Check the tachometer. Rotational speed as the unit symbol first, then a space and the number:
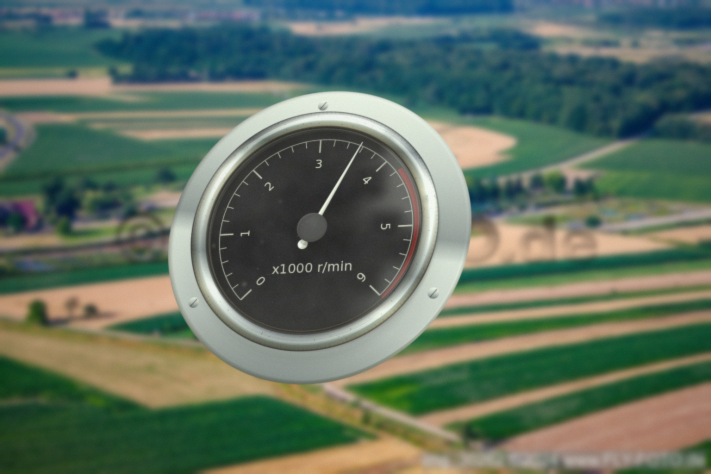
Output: rpm 3600
